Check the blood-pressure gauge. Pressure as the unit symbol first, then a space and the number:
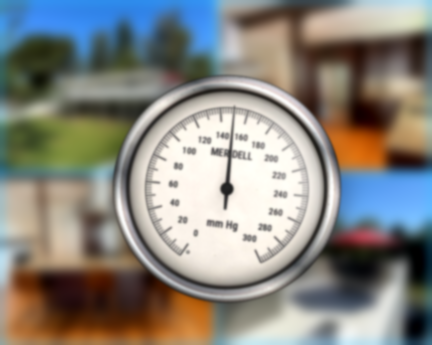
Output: mmHg 150
